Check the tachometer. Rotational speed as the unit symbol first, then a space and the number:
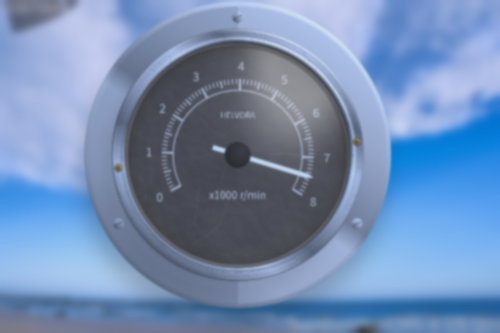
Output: rpm 7500
